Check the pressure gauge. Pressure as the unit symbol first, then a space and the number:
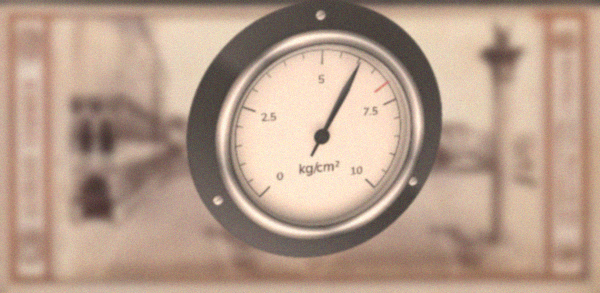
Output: kg/cm² 6
